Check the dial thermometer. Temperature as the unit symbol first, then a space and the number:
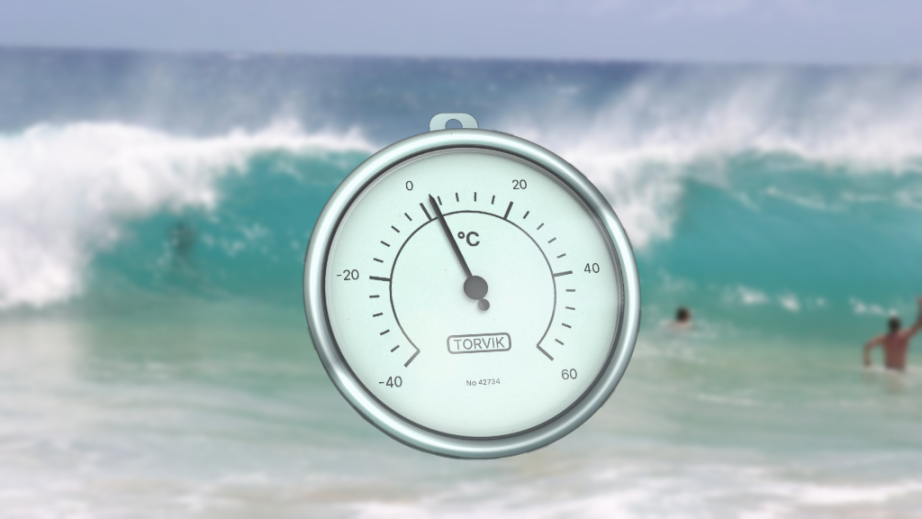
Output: °C 2
